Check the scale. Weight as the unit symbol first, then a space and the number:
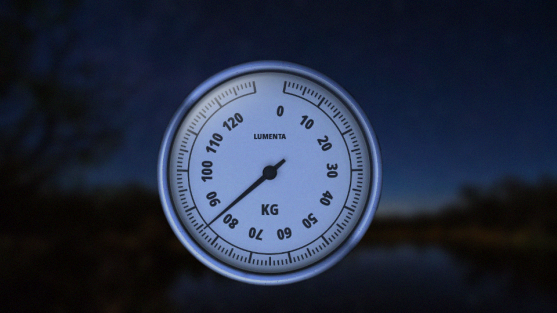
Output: kg 84
